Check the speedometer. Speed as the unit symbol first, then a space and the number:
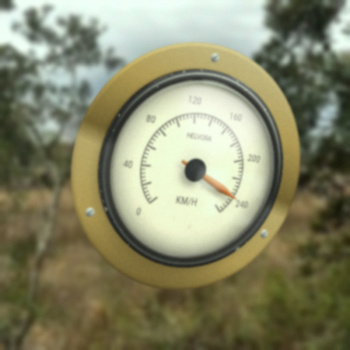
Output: km/h 240
